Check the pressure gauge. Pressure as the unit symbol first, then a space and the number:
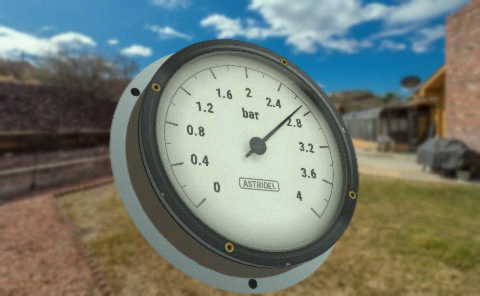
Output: bar 2.7
